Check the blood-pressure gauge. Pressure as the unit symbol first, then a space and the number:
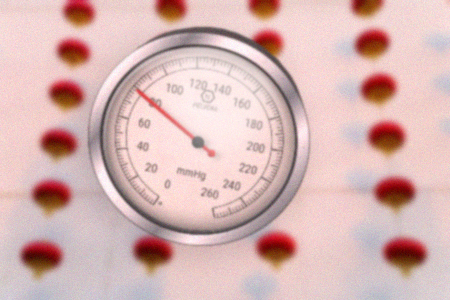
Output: mmHg 80
